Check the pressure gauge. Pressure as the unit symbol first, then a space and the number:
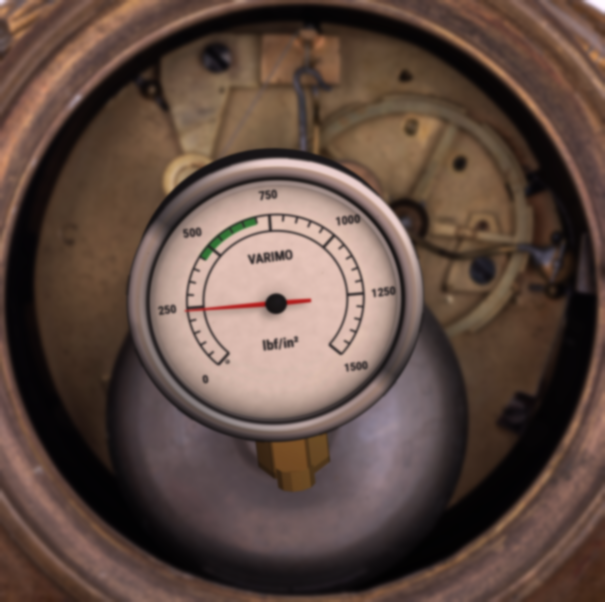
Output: psi 250
